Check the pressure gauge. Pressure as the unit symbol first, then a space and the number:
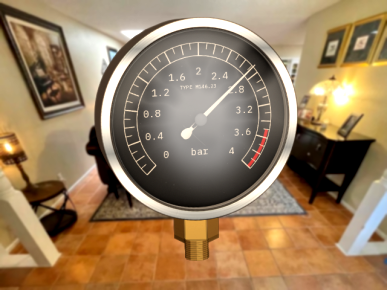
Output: bar 2.7
